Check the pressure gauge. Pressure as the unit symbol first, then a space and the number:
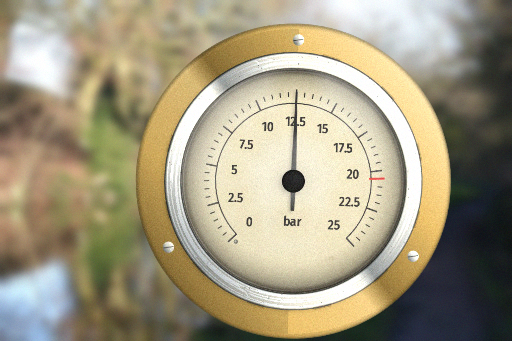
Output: bar 12.5
